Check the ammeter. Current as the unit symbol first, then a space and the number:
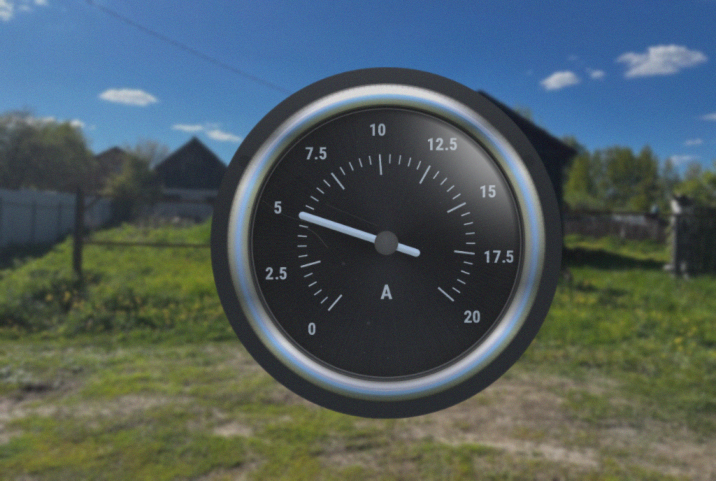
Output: A 5
